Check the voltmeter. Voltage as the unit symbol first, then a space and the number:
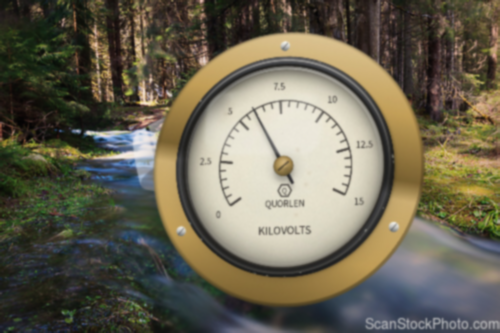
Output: kV 6
